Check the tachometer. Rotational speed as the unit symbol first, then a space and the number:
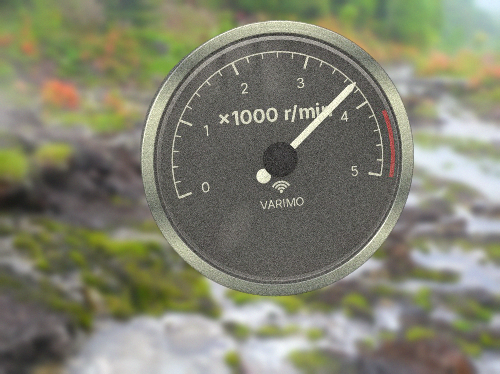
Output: rpm 3700
